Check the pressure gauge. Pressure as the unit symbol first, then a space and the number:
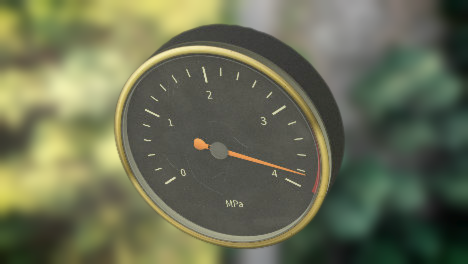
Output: MPa 3.8
